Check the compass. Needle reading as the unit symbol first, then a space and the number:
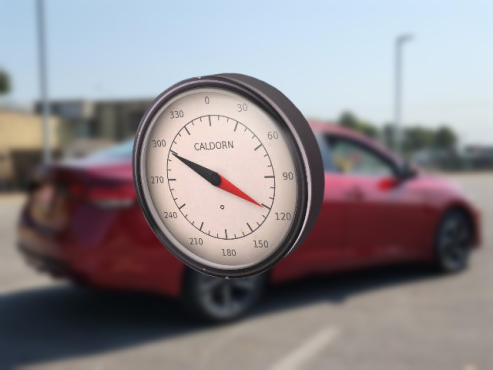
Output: ° 120
